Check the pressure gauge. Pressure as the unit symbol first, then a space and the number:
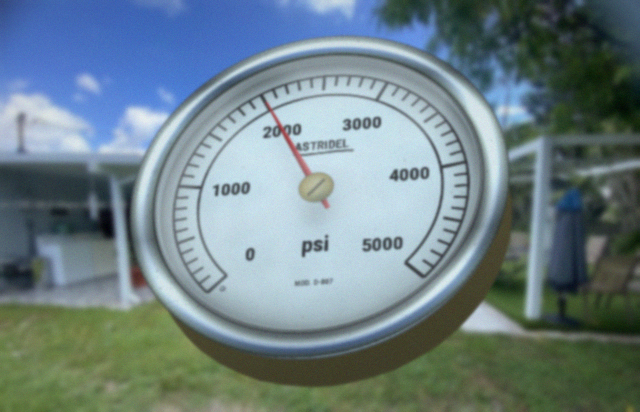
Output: psi 2000
